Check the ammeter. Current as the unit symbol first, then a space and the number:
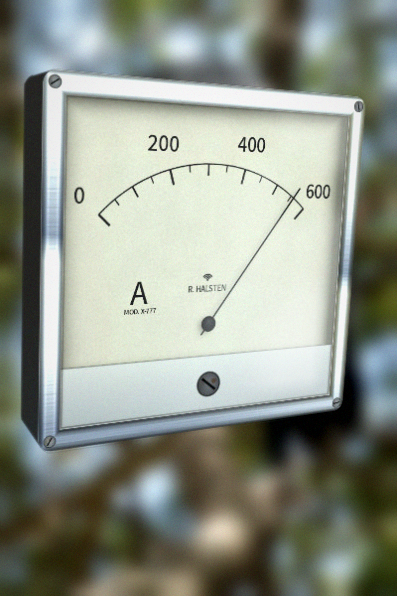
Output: A 550
